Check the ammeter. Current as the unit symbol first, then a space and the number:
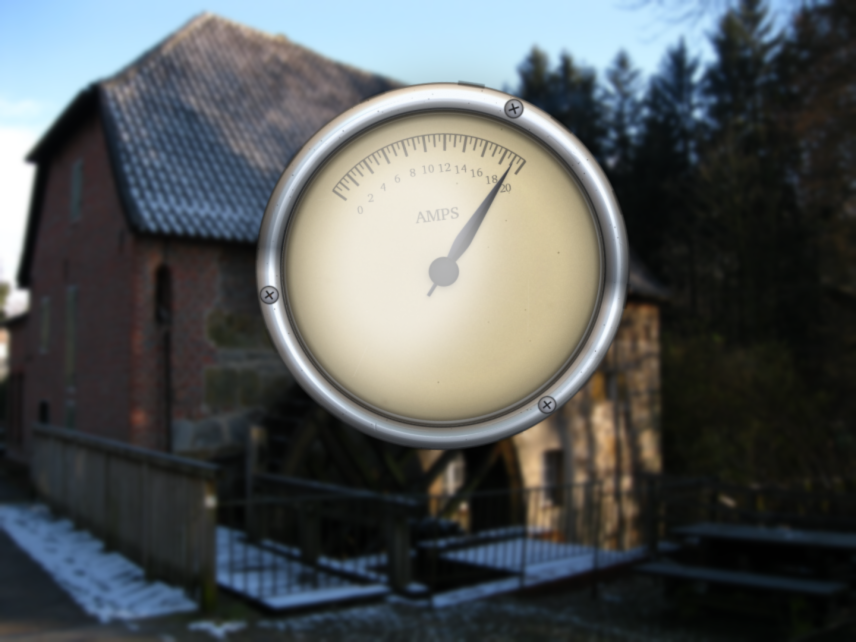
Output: A 19
